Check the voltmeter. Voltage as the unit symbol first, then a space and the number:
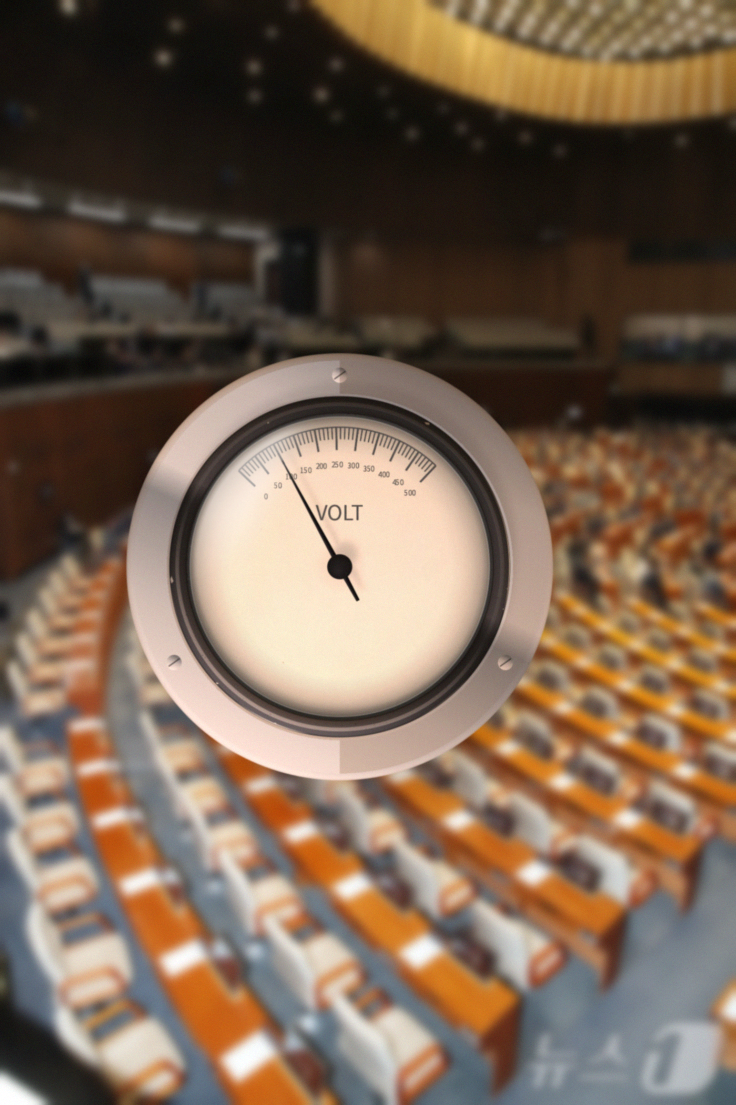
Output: V 100
